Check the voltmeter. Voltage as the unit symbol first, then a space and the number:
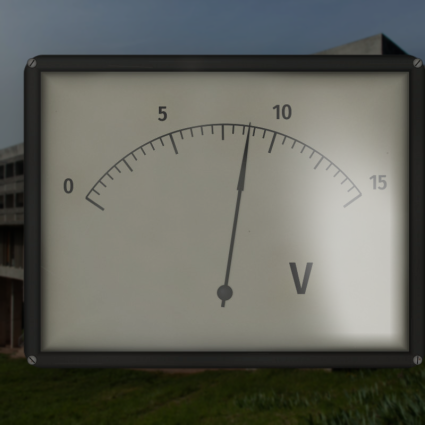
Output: V 8.75
